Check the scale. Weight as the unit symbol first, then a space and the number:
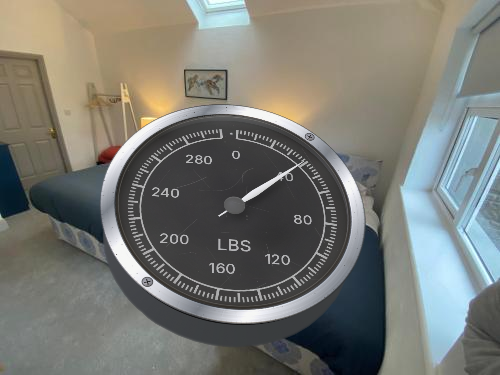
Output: lb 40
